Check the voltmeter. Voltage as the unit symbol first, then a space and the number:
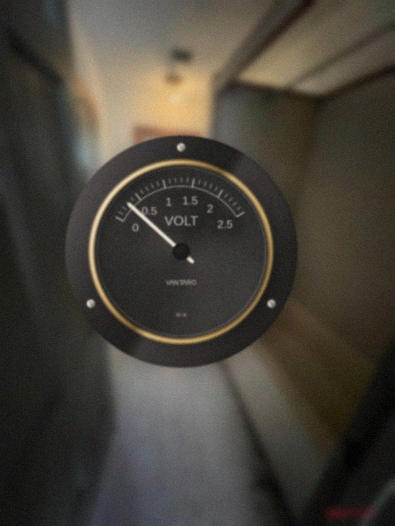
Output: V 0.3
